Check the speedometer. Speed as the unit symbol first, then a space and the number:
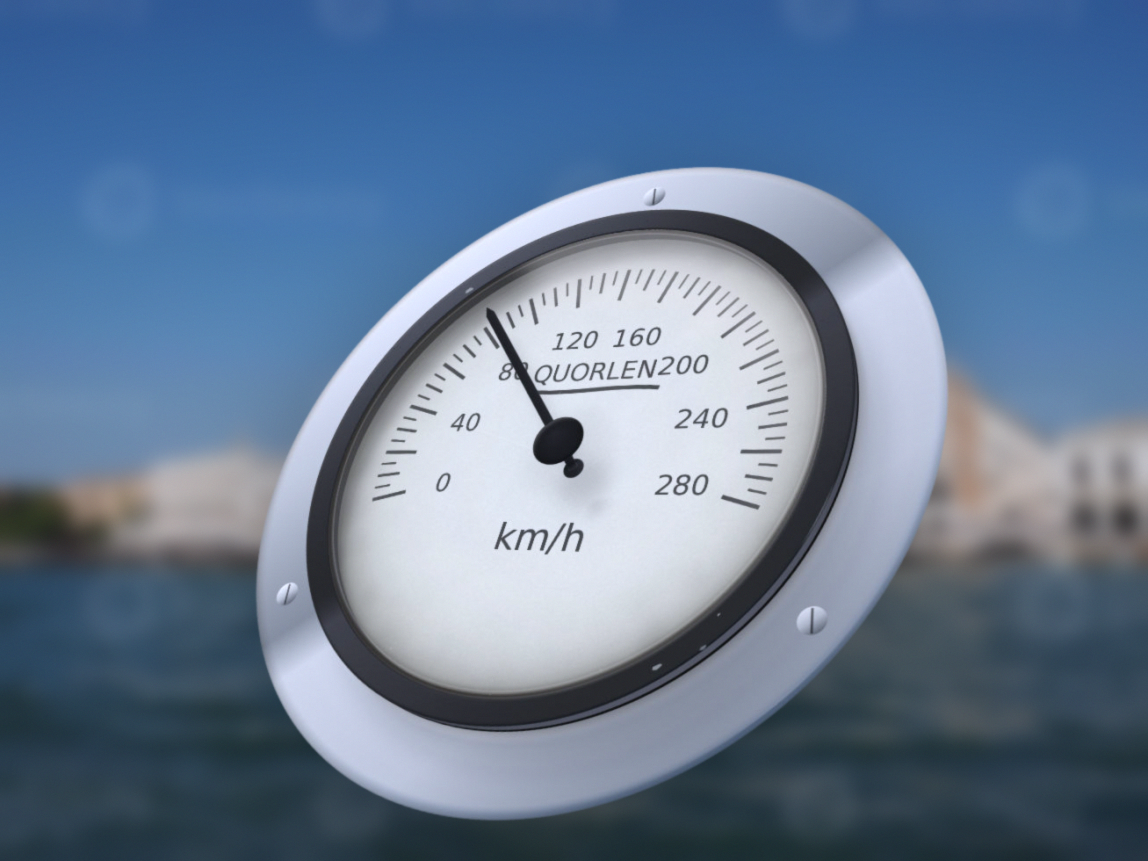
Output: km/h 85
